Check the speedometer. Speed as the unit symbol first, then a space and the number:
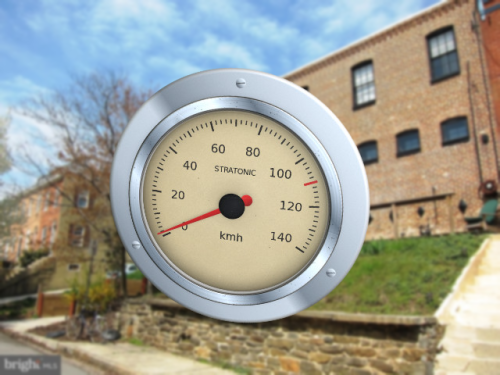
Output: km/h 2
